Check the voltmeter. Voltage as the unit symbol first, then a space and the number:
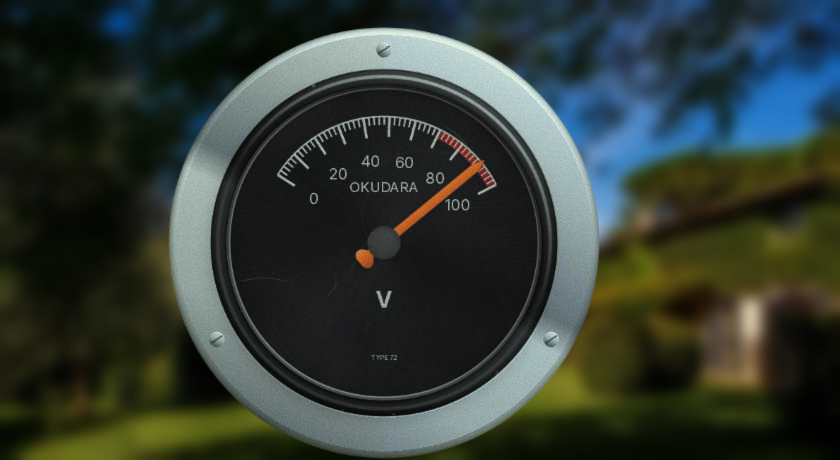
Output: V 90
